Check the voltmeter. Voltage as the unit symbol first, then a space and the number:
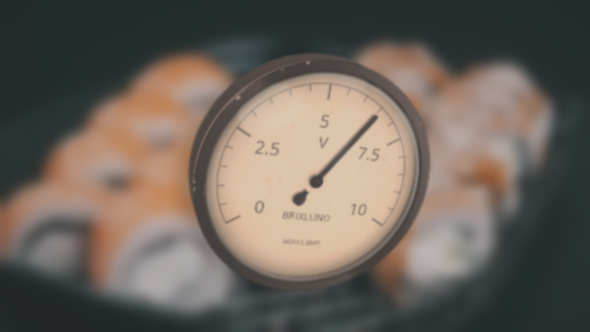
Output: V 6.5
